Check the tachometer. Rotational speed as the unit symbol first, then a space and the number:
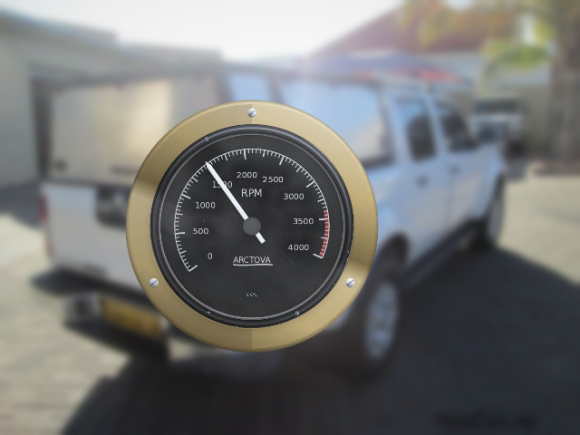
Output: rpm 1500
